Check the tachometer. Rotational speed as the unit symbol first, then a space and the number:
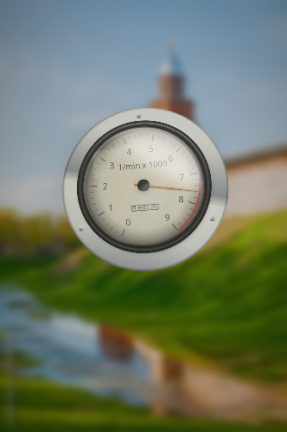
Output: rpm 7600
